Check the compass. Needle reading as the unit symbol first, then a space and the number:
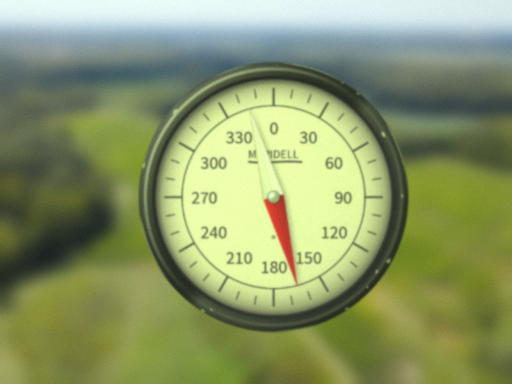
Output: ° 165
